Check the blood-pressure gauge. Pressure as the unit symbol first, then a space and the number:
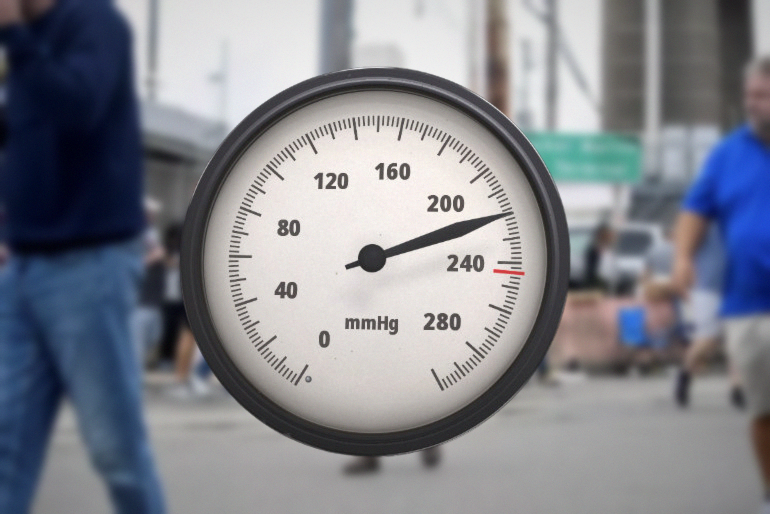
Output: mmHg 220
